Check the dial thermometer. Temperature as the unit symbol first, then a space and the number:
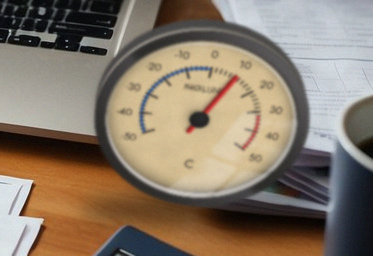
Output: °C 10
